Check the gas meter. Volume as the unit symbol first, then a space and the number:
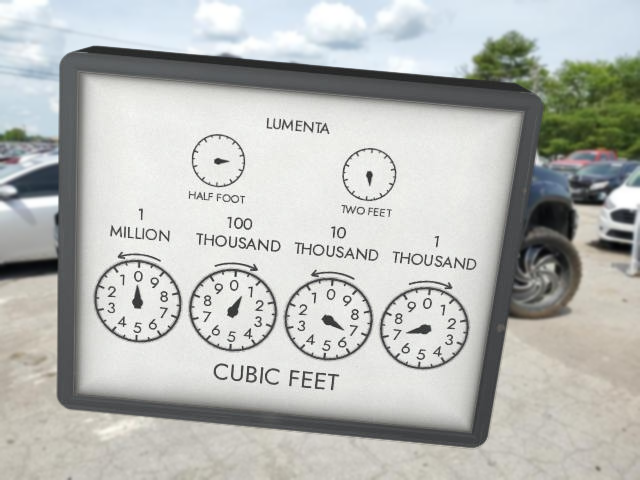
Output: ft³ 6700
